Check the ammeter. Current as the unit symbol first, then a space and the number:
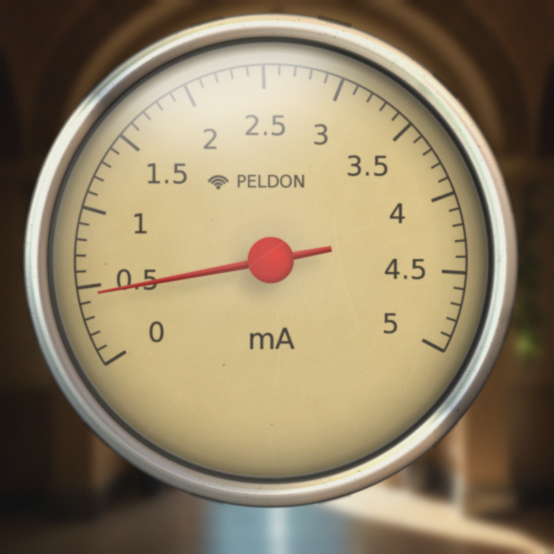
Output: mA 0.45
